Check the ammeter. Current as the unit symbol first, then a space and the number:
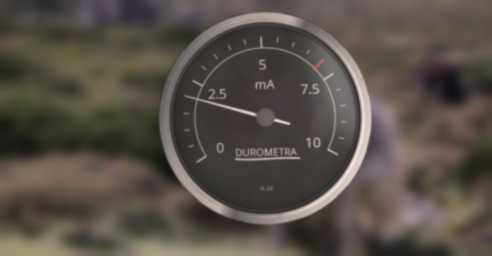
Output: mA 2
